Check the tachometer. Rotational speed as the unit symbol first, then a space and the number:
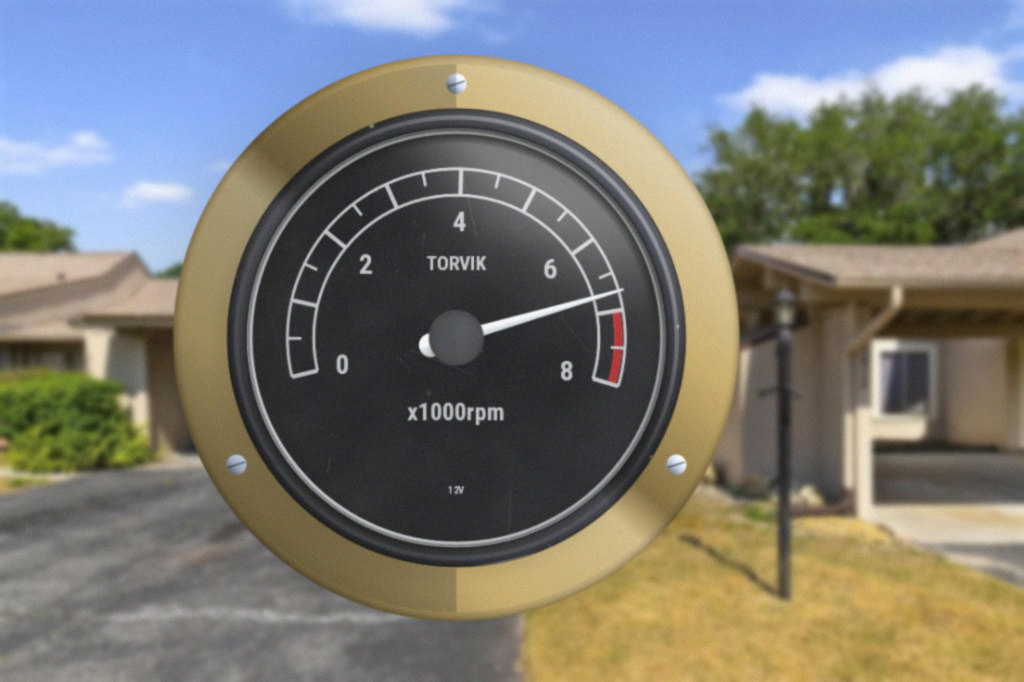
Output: rpm 6750
